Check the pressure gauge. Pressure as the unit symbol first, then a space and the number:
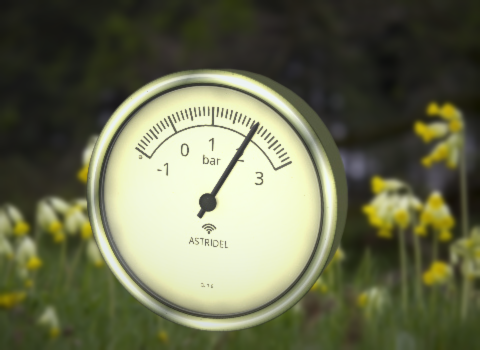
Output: bar 2
